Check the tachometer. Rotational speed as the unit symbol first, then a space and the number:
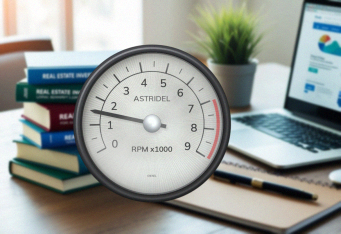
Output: rpm 1500
